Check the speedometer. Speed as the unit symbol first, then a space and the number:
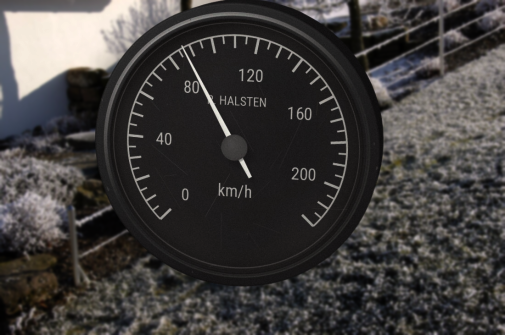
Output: km/h 87.5
